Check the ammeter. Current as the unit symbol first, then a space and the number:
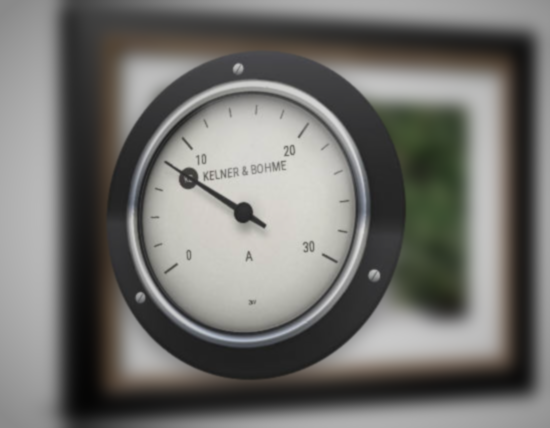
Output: A 8
